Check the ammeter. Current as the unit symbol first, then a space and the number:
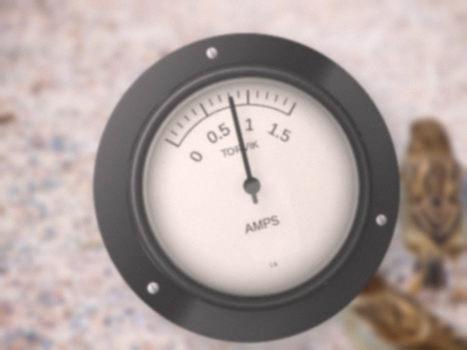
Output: A 0.8
